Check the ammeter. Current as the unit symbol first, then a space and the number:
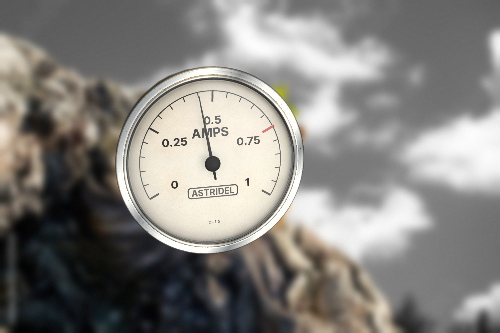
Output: A 0.45
